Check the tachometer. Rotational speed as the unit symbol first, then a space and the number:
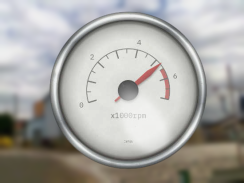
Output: rpm 5250
